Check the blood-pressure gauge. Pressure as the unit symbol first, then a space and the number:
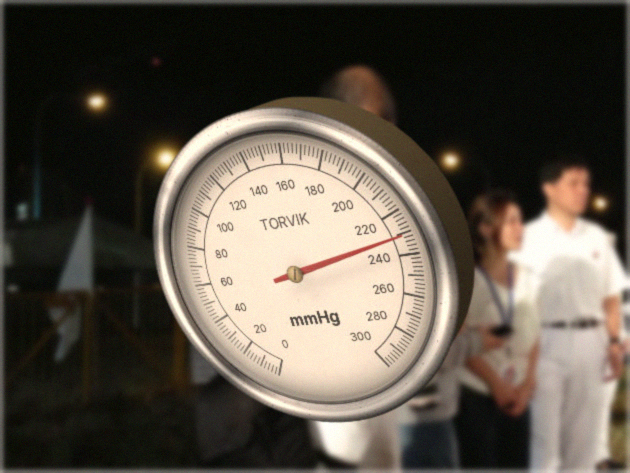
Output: mmHg 230
